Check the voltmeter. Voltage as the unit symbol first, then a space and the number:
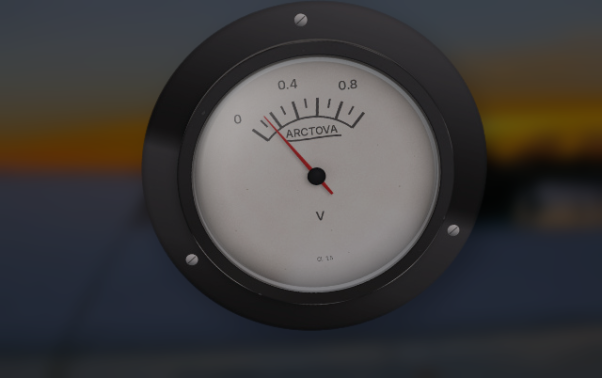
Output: V 0.15
